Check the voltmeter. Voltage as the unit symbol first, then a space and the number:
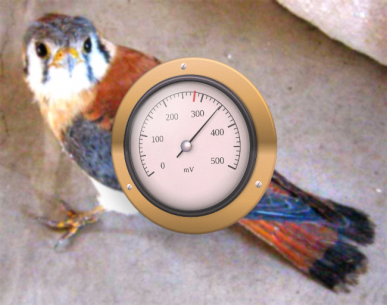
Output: mV 350
